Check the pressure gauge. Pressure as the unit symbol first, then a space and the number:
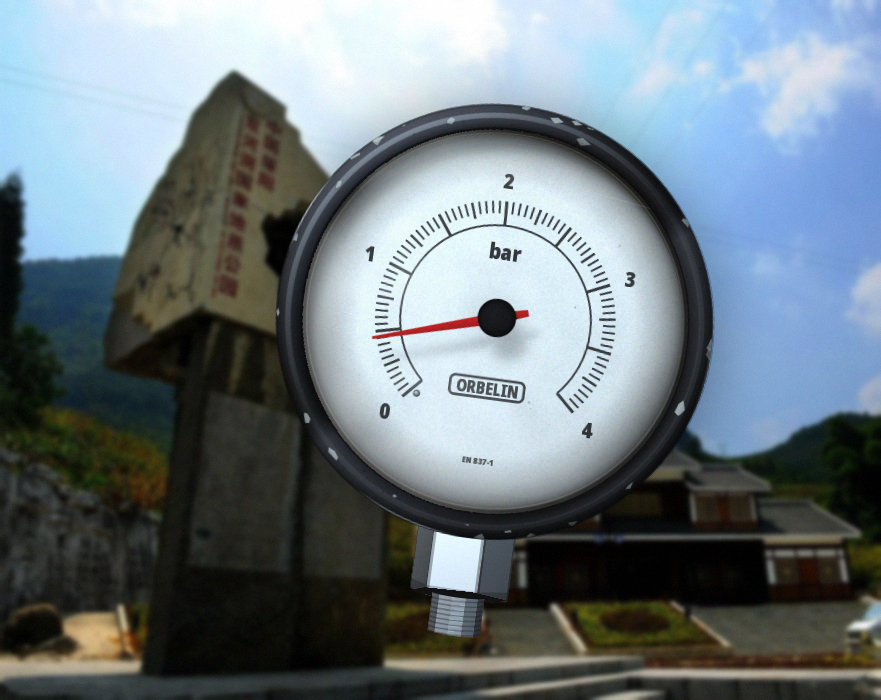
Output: bar 0.45
